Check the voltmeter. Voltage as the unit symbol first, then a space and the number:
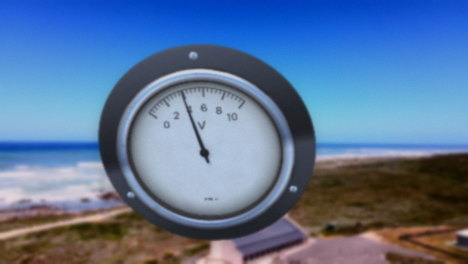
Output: V 4
